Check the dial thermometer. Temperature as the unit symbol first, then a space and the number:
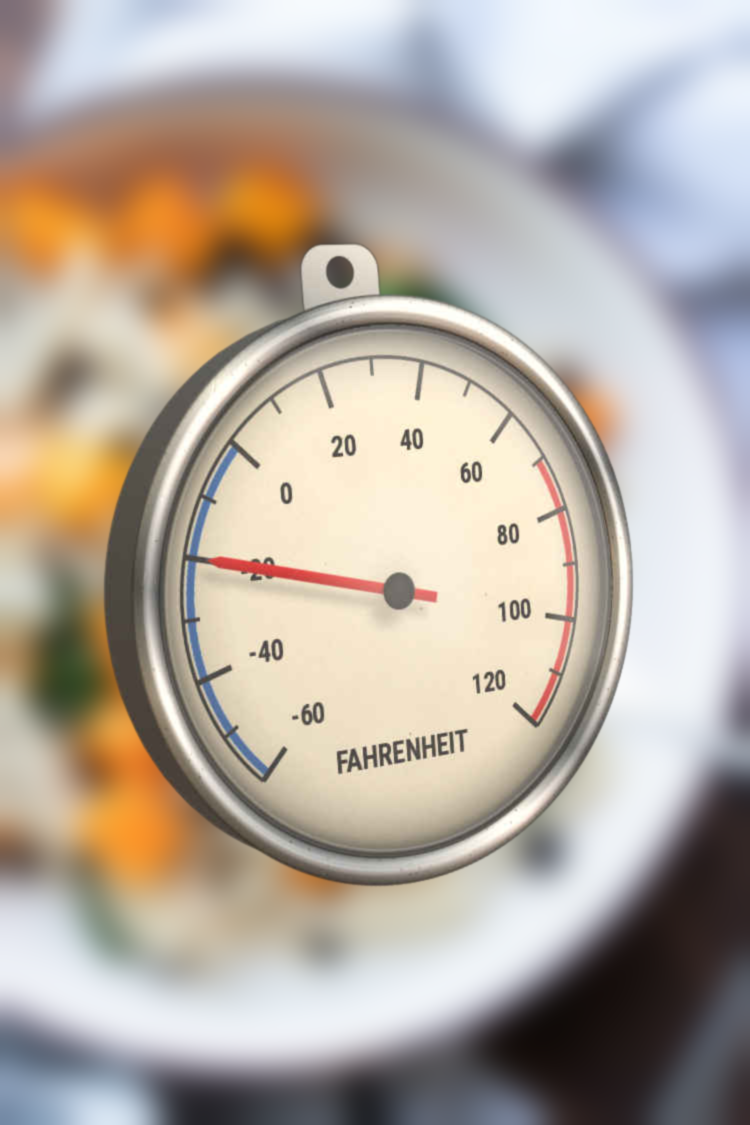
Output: °F -20
